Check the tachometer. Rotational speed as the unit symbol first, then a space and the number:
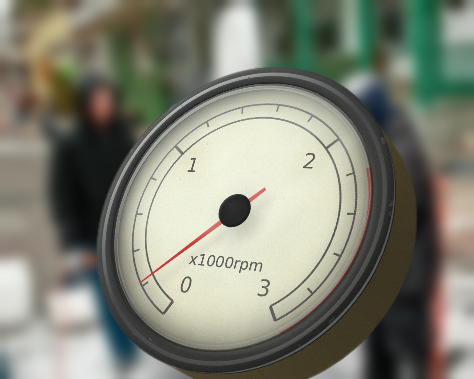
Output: rpm 200
